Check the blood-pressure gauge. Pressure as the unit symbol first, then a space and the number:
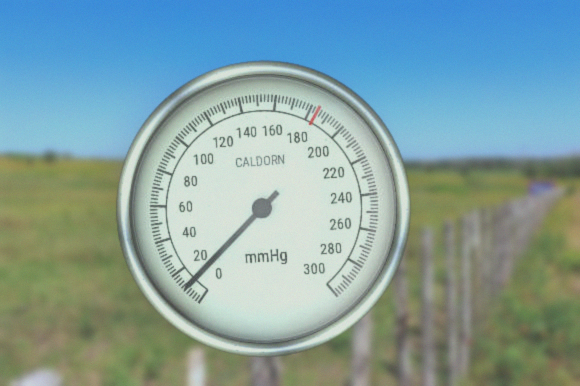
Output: mmHg 10
